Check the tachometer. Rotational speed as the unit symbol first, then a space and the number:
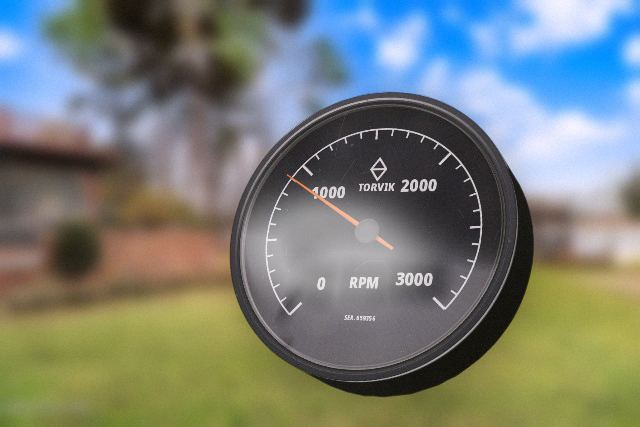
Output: rpm 900
